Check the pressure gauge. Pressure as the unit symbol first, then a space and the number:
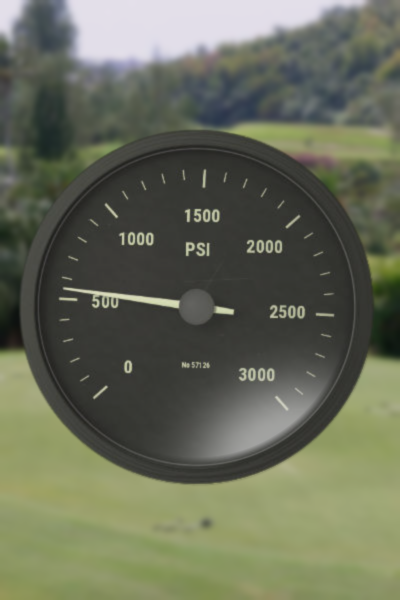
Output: psi 550
